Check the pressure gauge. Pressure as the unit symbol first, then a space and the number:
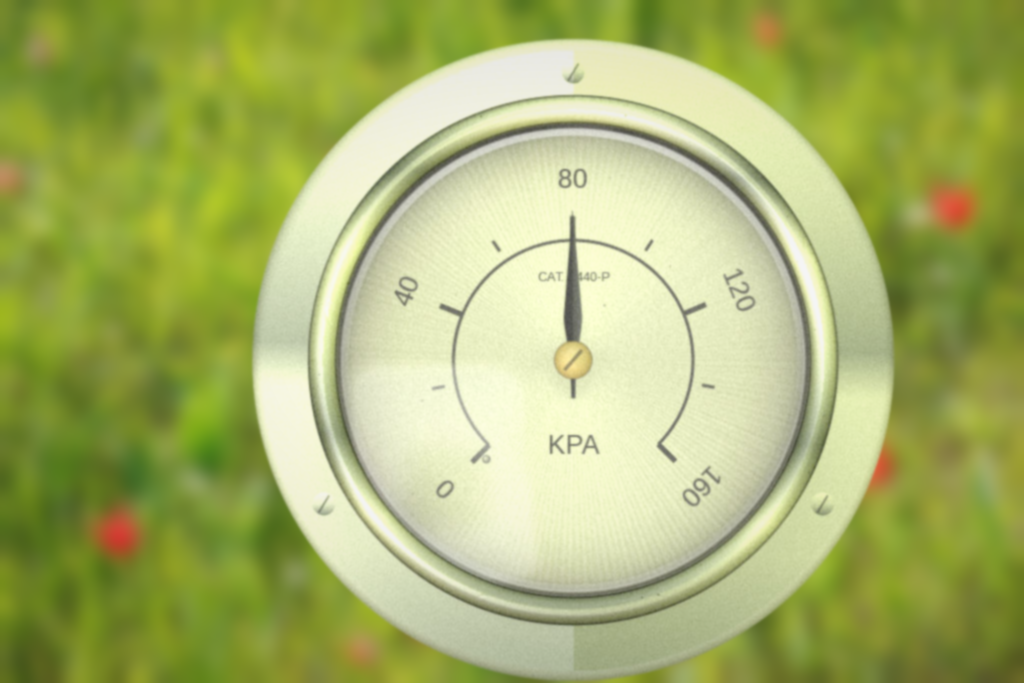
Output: kPa 80
